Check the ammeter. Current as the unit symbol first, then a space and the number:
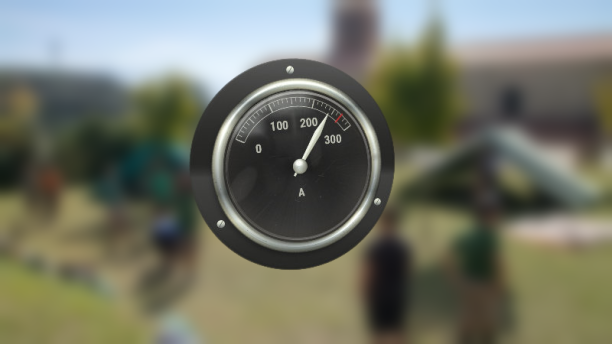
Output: A 240
